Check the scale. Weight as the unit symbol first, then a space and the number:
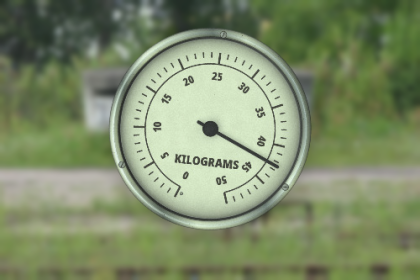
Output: kg 42.5
